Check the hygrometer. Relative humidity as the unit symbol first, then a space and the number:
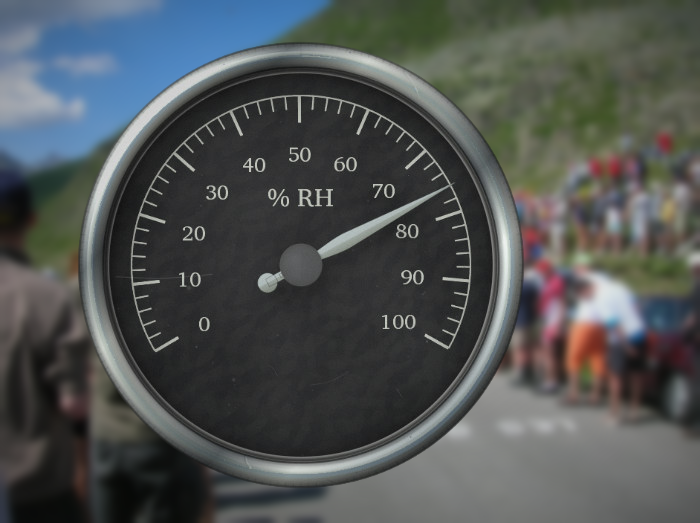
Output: % 76
